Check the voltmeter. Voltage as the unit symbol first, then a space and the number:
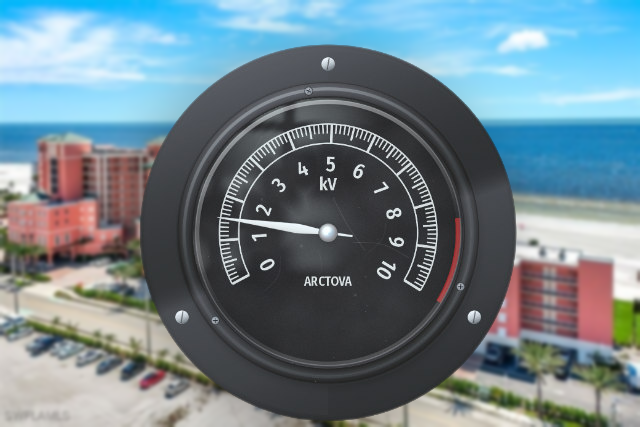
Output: kV 1.5
